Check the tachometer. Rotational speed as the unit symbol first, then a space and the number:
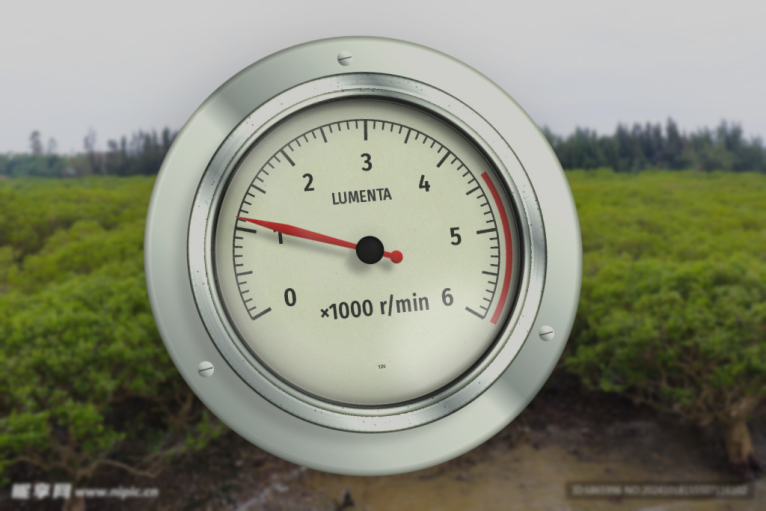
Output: rpm 1100
